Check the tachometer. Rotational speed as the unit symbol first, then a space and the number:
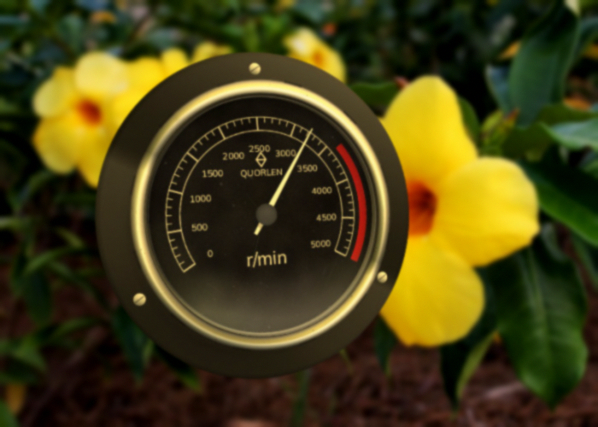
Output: rpm 3200
